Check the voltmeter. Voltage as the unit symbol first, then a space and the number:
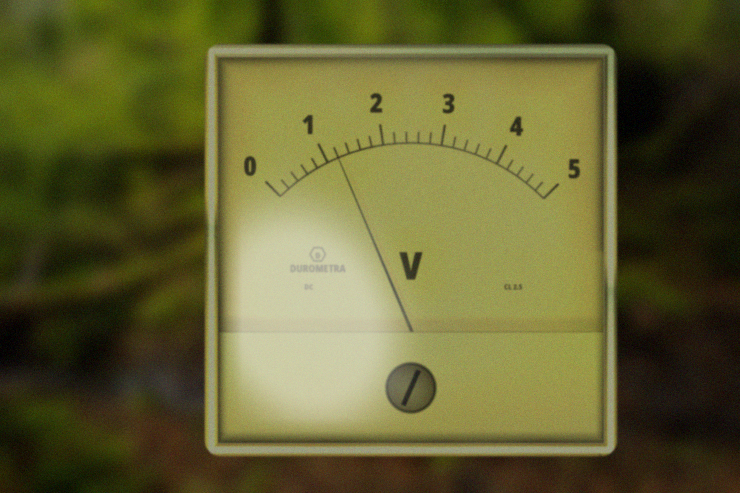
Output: V 1.2
